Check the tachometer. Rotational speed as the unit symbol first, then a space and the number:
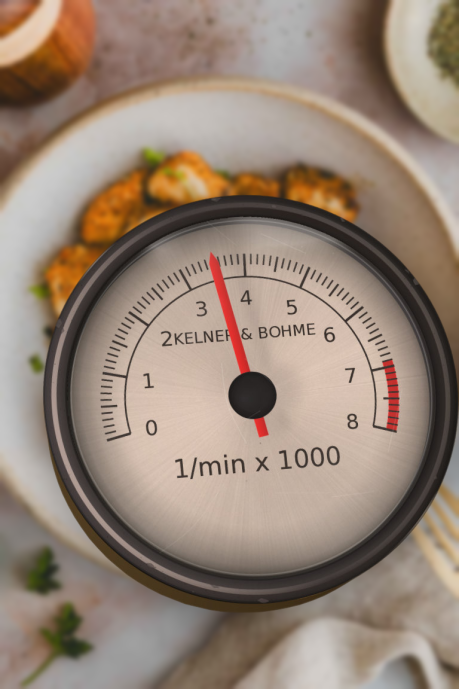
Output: rpm 3500
